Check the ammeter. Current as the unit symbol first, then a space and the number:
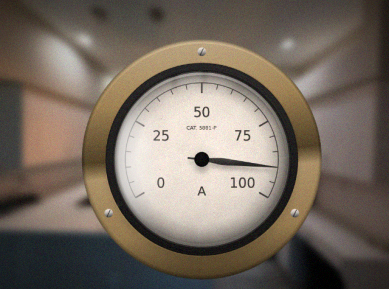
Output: A 90
